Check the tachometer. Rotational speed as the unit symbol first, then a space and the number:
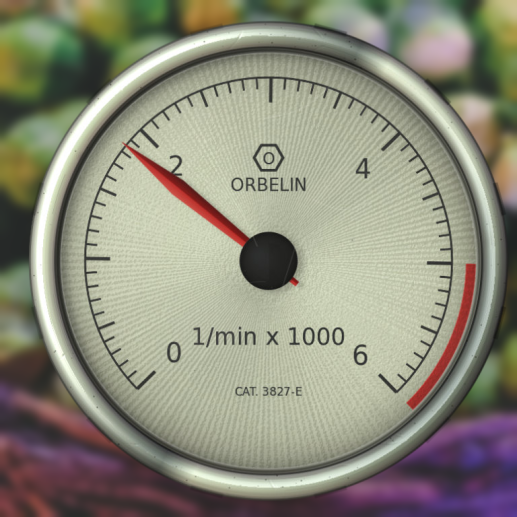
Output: rpm 1850
